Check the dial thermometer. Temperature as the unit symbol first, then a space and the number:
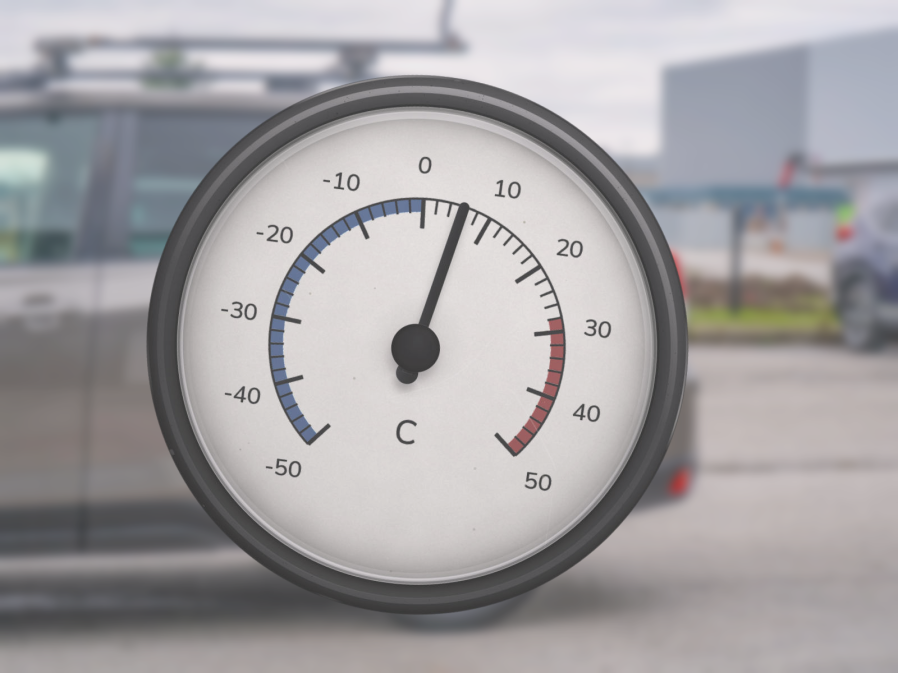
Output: °C 6
